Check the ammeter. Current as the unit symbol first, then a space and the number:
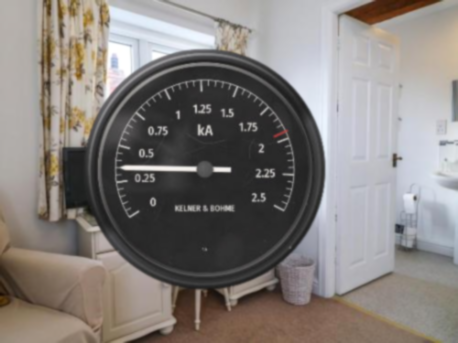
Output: kA 0.35
